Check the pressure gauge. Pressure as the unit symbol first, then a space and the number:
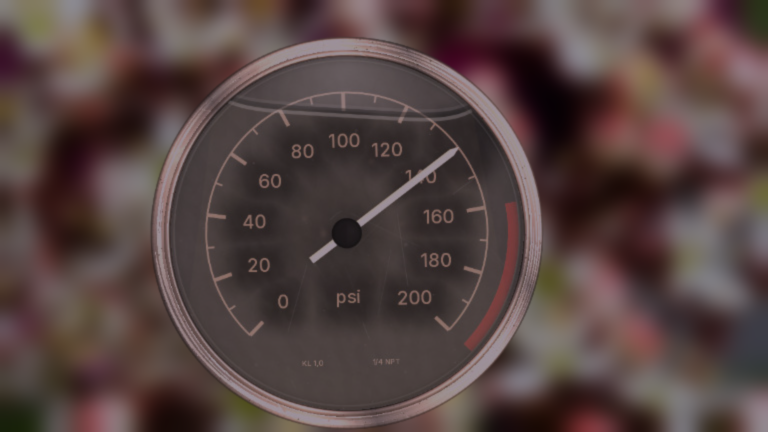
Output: psi 140
